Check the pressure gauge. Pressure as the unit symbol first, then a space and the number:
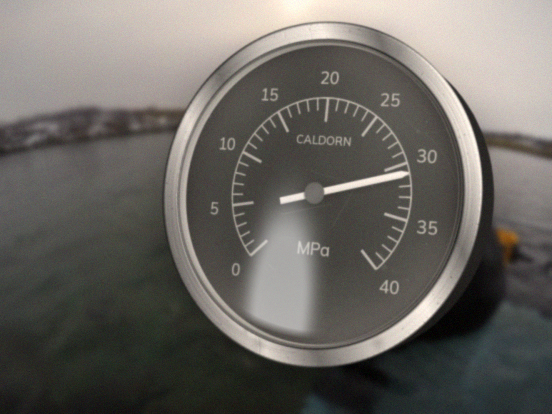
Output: MPa 31
